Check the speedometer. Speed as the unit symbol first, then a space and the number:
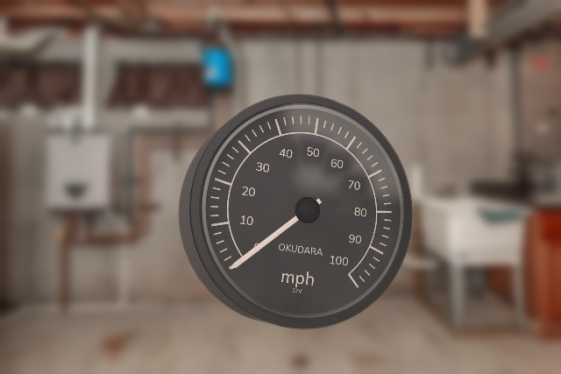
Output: mph 0
